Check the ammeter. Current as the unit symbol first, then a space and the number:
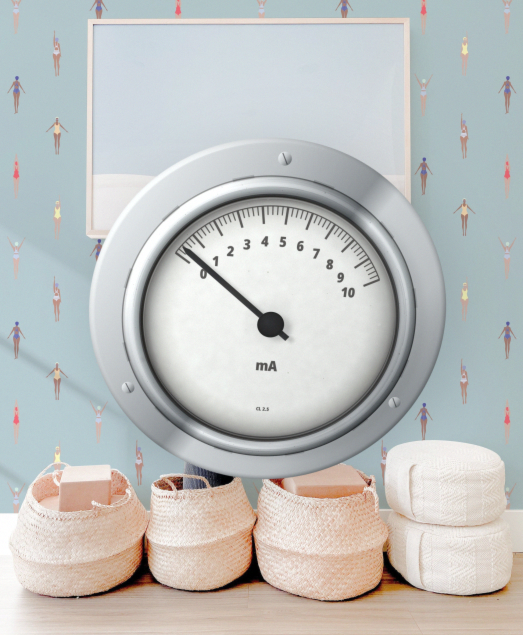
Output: mA 0.4
